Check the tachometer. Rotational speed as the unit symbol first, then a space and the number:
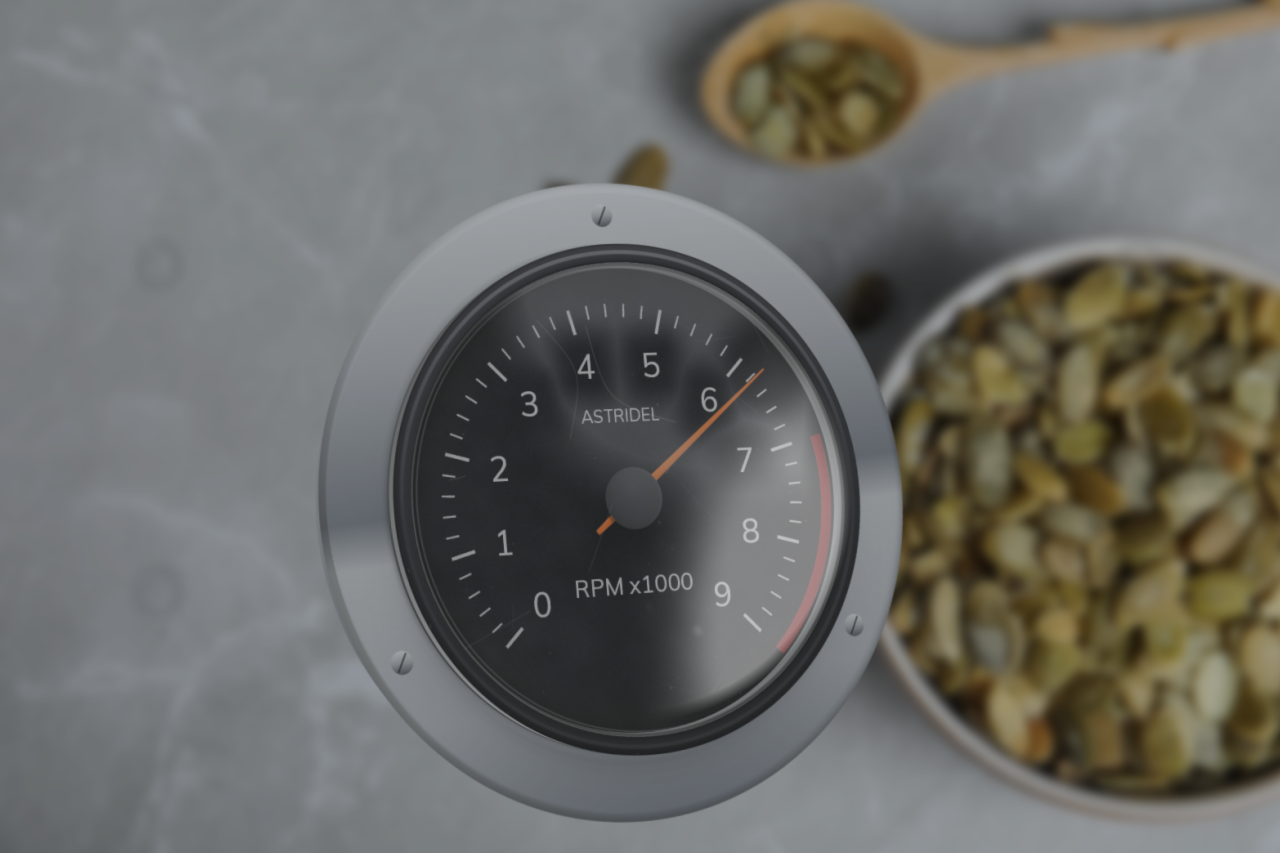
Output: rpm 6200
